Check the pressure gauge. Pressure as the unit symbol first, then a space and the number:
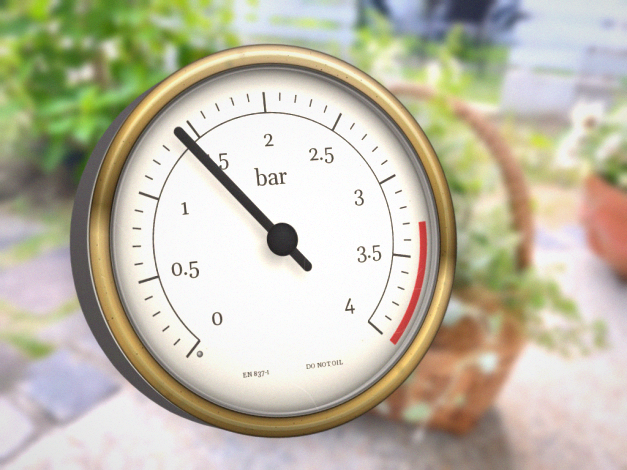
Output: bar 1.4
